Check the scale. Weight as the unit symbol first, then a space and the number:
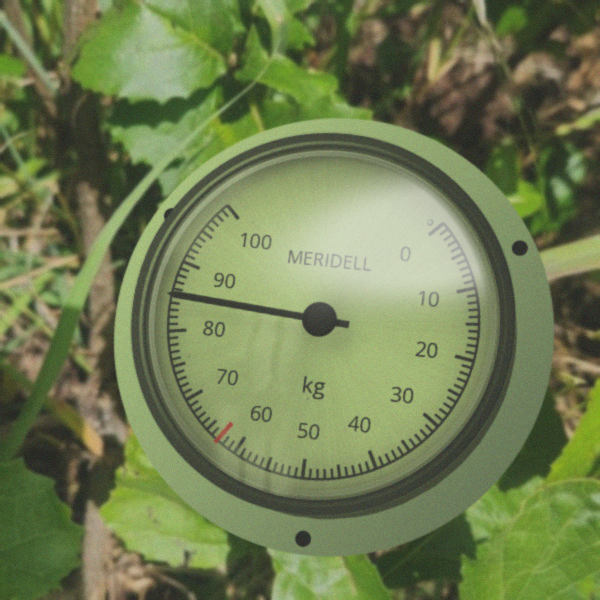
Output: kg 85
